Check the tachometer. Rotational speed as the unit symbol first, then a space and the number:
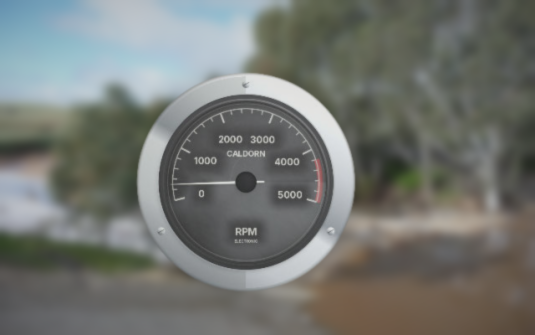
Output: rpm 300
